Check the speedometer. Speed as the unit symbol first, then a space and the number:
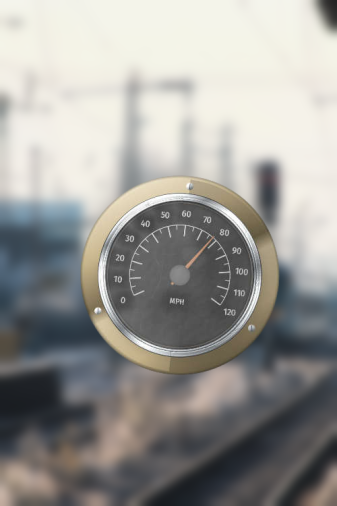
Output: mph 77.5
